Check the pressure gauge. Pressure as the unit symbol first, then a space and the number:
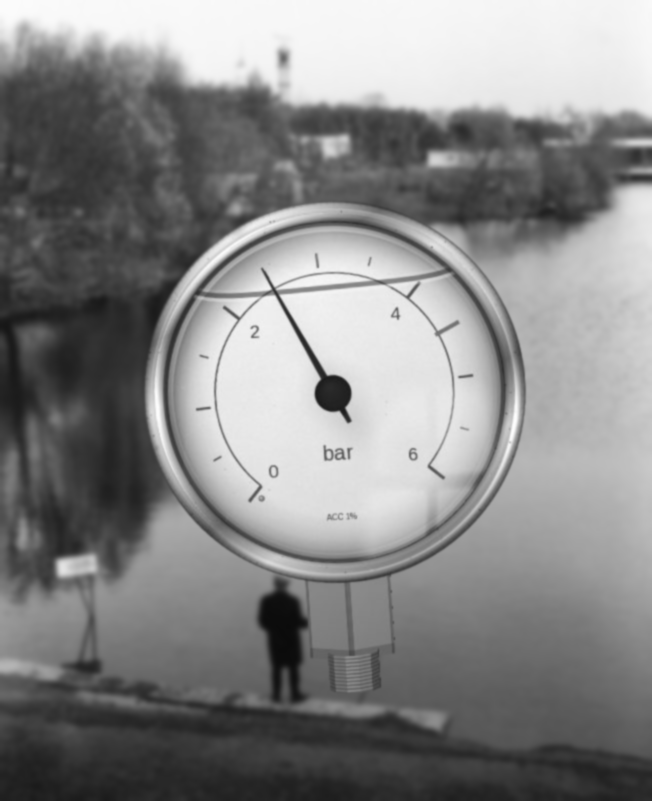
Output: bar 2.5
